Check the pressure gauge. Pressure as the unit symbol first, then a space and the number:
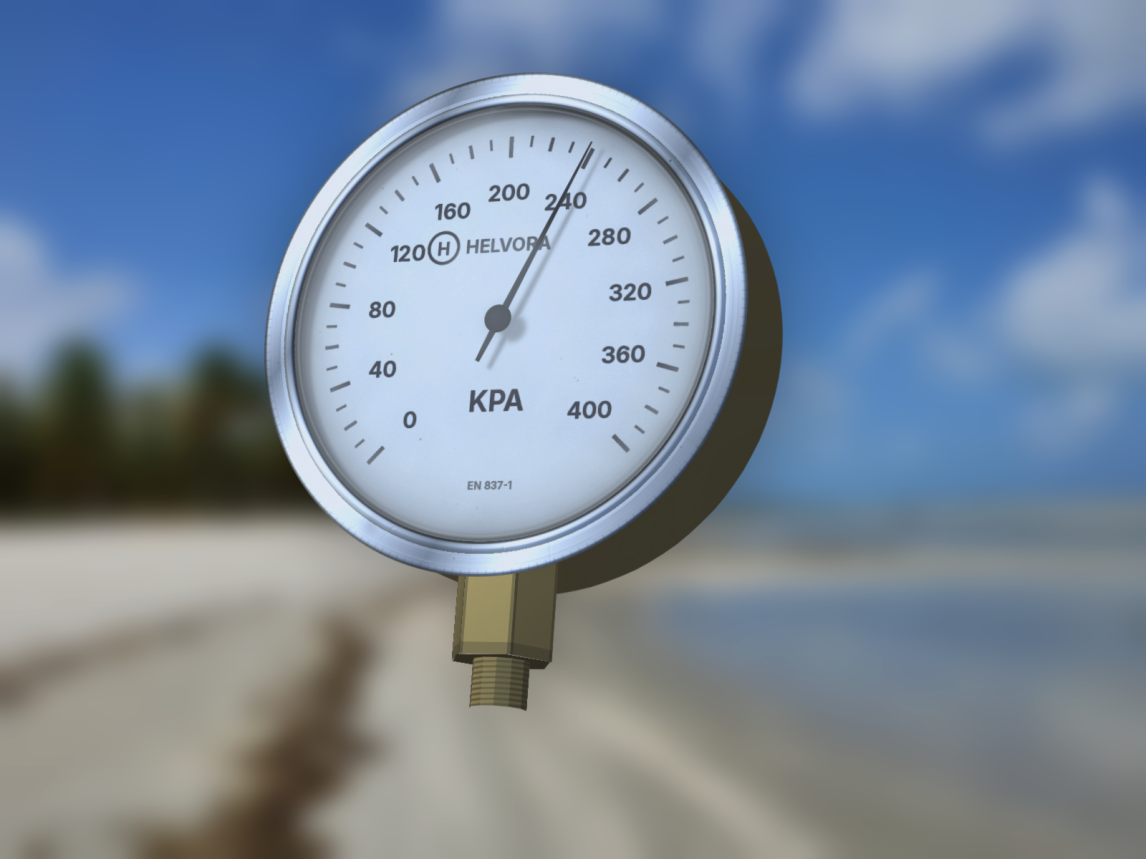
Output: kPa 240
